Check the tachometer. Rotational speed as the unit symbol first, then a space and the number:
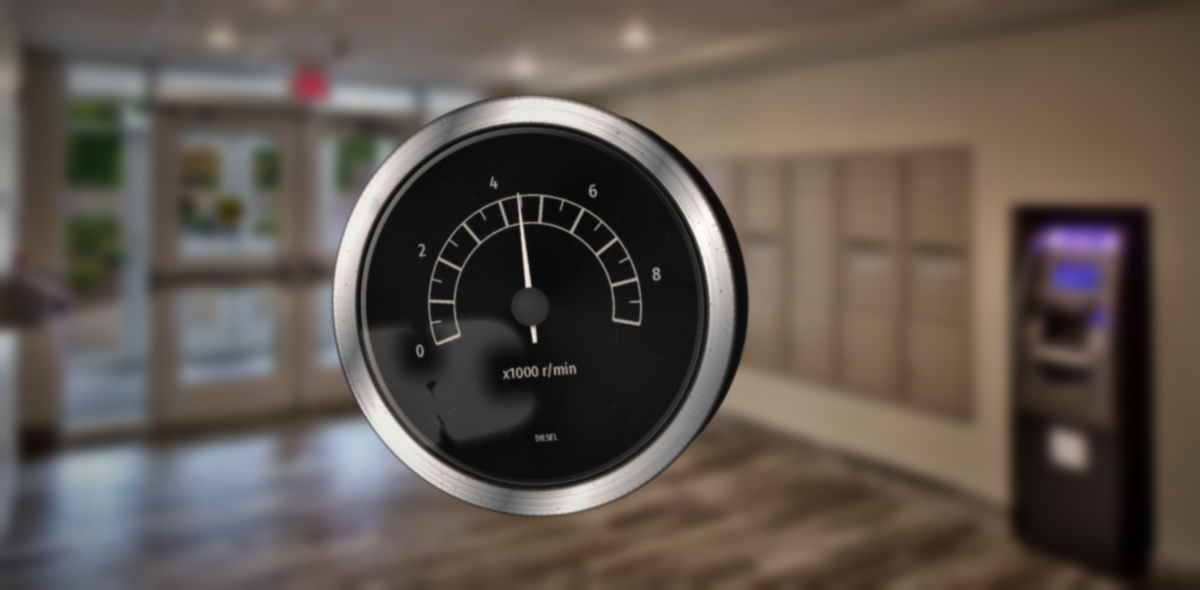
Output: rpm 4500
